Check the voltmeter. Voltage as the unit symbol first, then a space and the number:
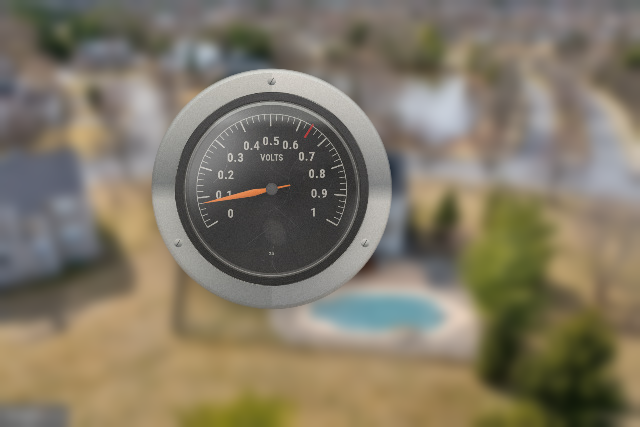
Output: V 0.08
